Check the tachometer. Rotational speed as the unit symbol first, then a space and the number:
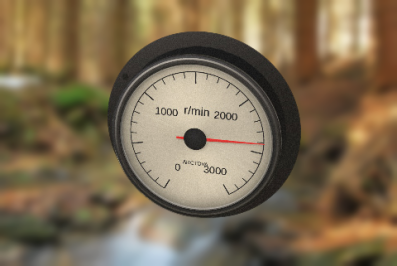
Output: rpm 2400
